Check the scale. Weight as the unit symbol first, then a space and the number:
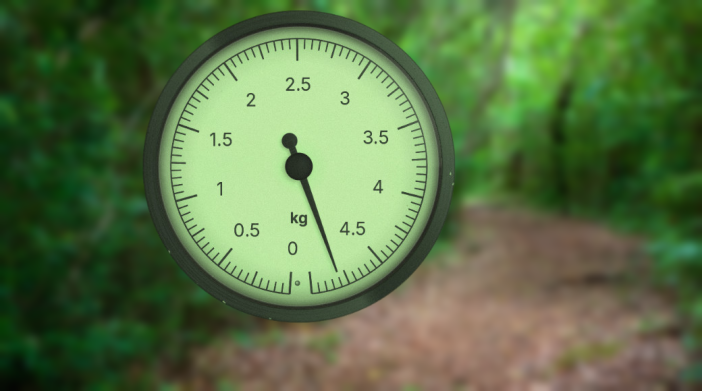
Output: kg 4.8
